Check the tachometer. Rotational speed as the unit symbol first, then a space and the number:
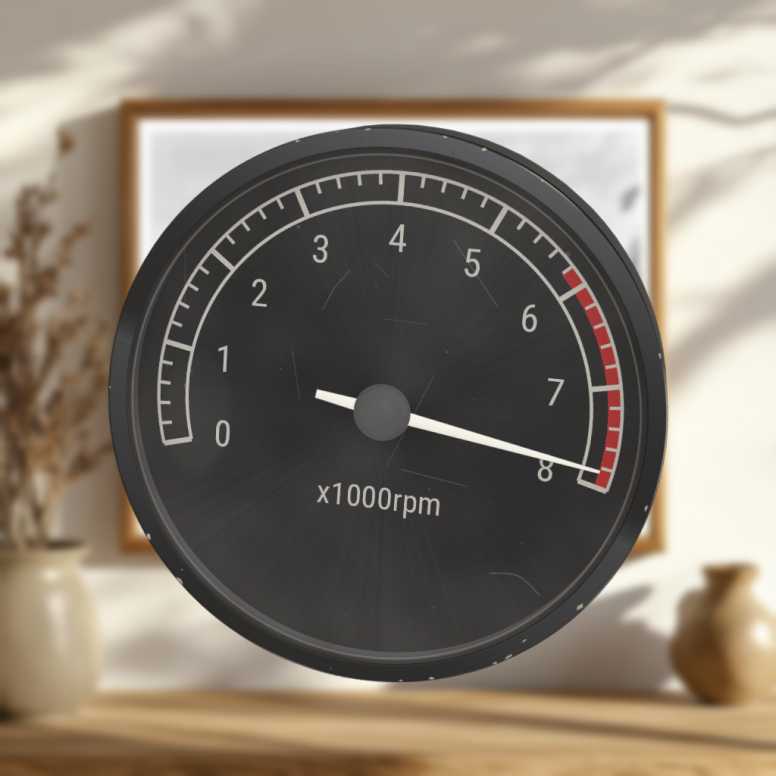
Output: rpm 7800
